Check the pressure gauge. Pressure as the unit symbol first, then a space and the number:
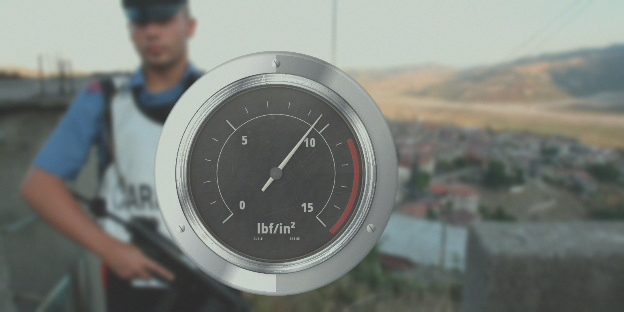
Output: psi 9.5
